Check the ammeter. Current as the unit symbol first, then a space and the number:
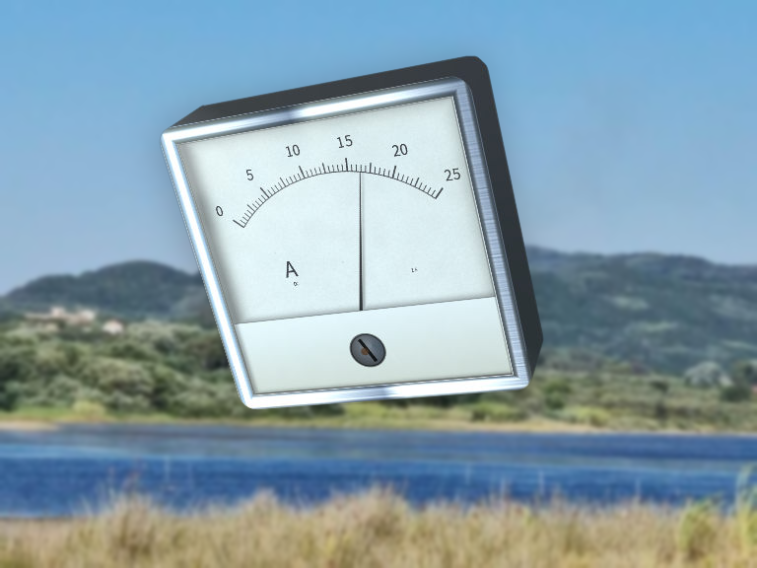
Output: A 16.5
